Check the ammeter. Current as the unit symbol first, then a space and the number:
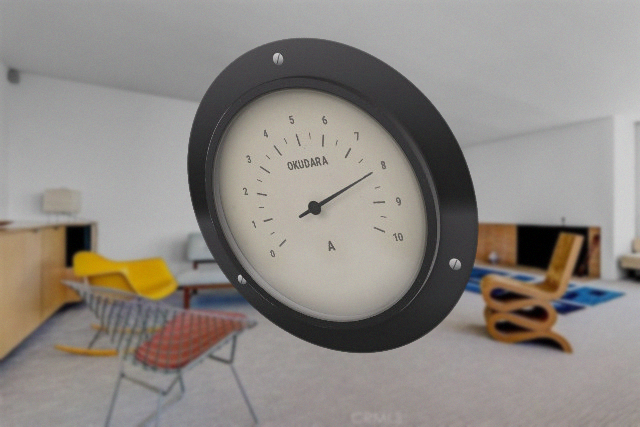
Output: A 8
